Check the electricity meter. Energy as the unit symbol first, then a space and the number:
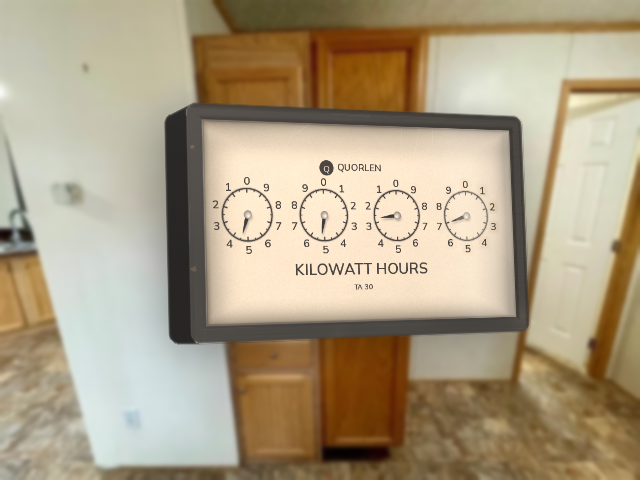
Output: kWh 4527
